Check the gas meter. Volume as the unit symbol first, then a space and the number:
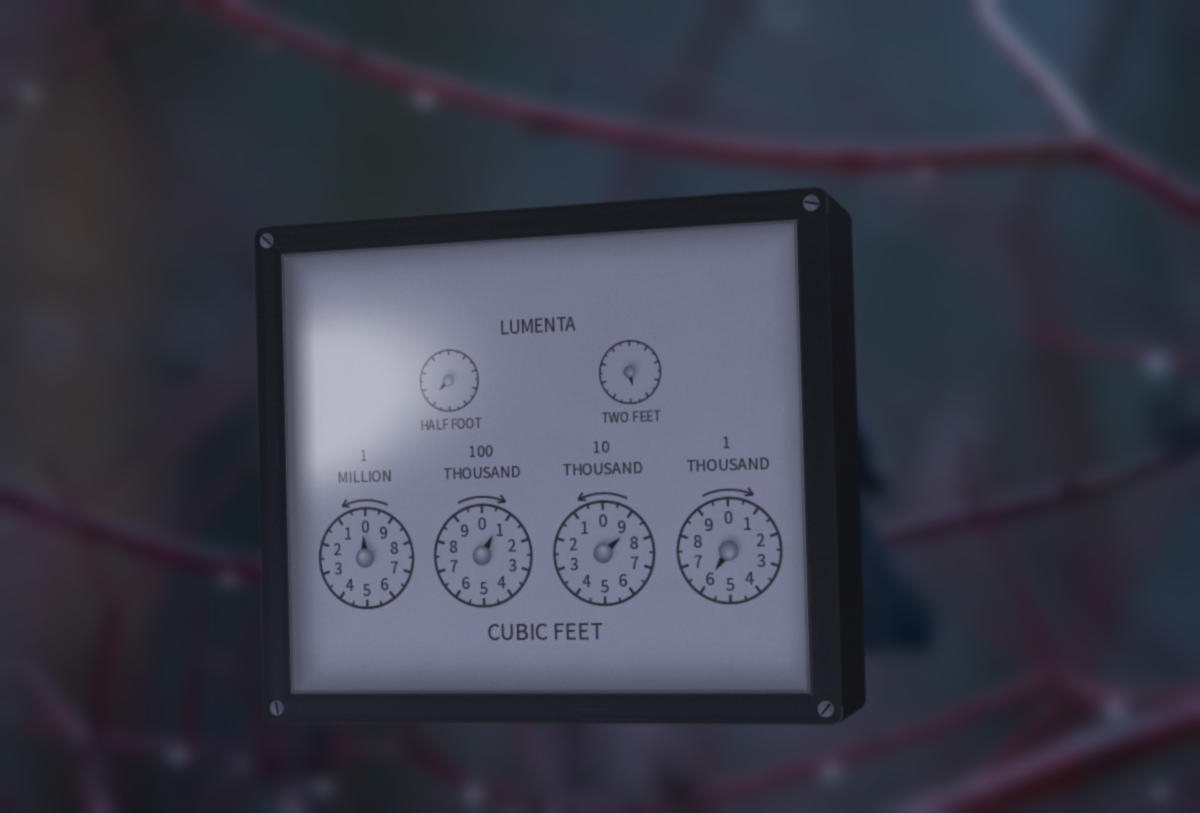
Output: ft³ 8600
